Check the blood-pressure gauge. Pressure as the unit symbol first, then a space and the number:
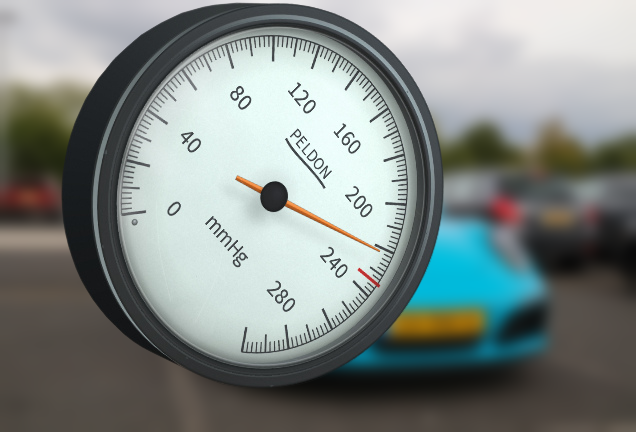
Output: mmHg 222
